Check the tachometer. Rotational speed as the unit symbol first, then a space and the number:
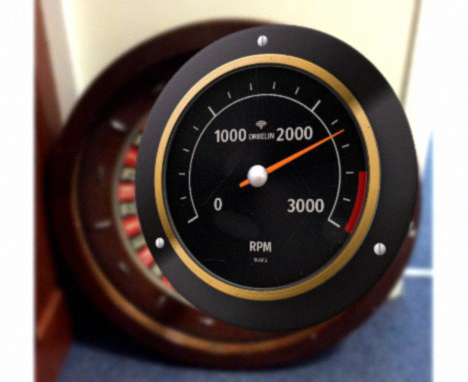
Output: rpm 2300
